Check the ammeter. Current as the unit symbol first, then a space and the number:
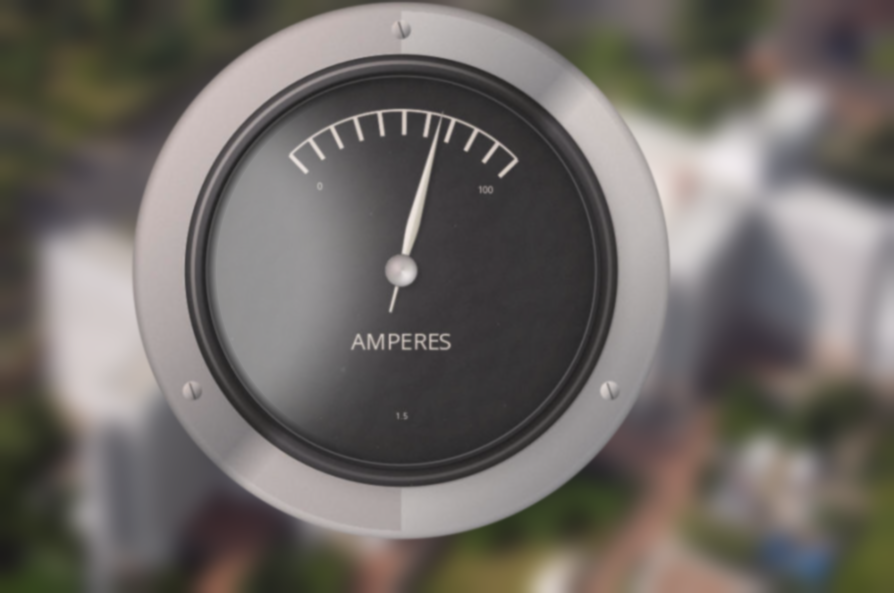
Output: A 65
